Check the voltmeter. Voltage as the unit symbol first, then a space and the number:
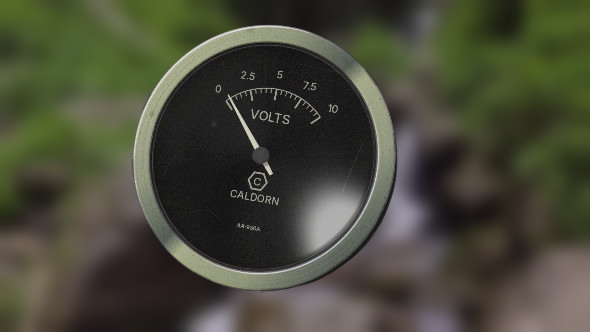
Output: V 0.5
